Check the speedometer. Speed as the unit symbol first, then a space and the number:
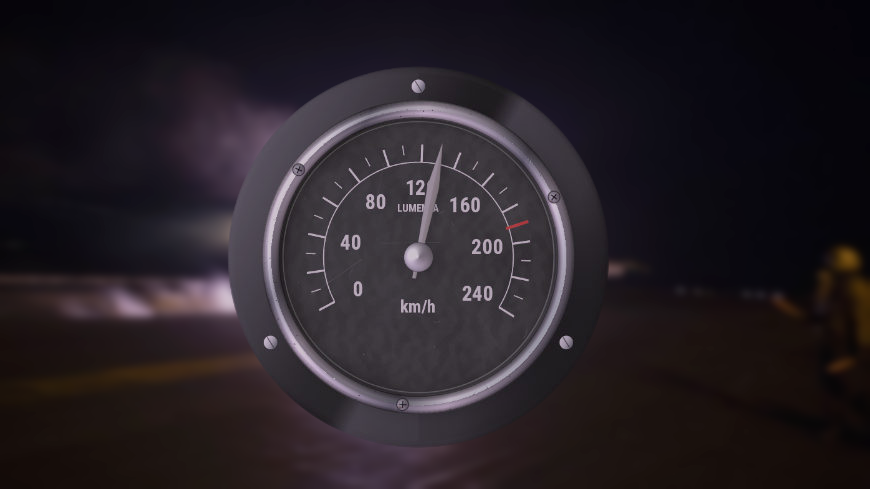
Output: km/h 130
